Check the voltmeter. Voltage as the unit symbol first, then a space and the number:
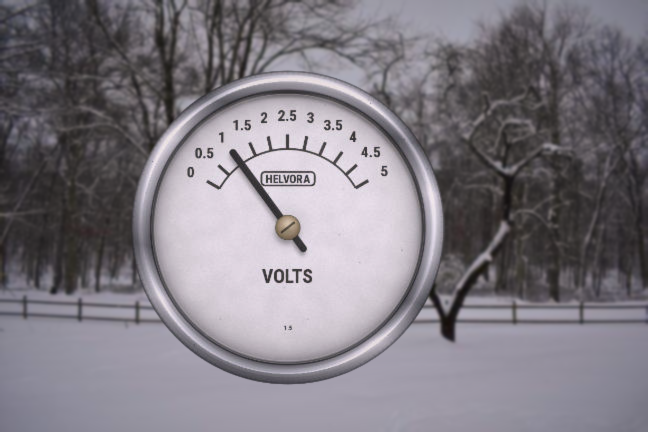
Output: V 1
